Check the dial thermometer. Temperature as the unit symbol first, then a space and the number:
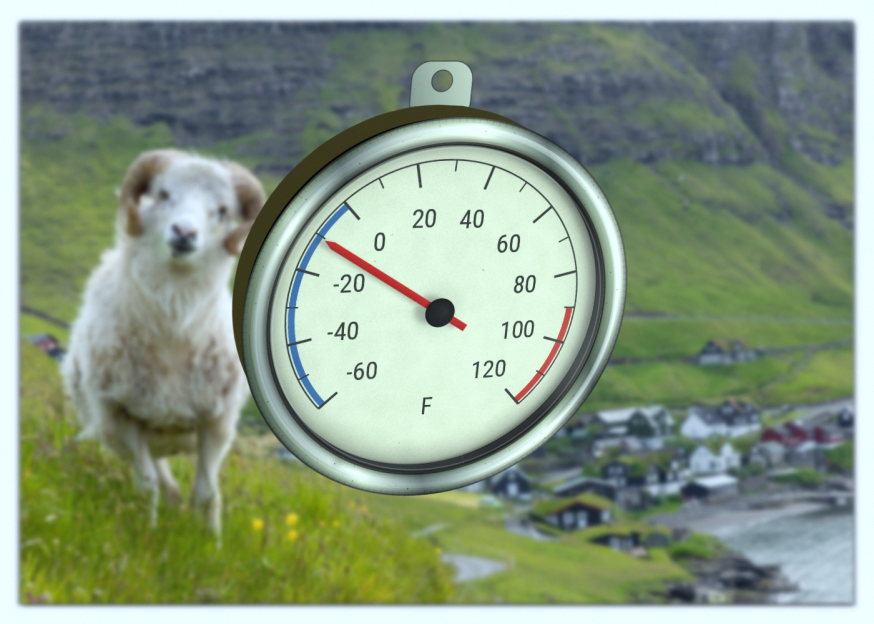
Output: °F -10
